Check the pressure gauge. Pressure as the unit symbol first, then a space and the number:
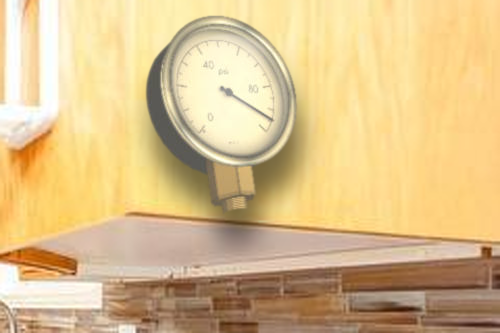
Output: psi 95
